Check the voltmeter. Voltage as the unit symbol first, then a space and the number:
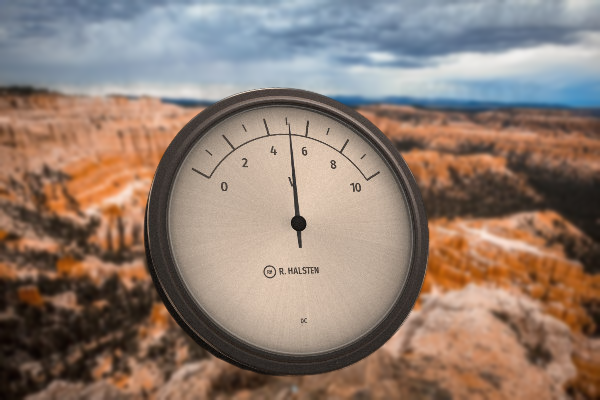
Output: V 5
